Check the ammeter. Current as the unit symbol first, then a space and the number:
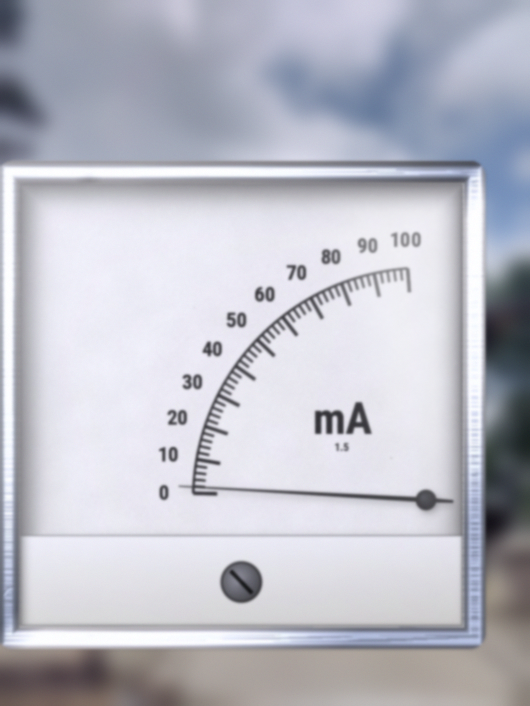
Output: mA 2
